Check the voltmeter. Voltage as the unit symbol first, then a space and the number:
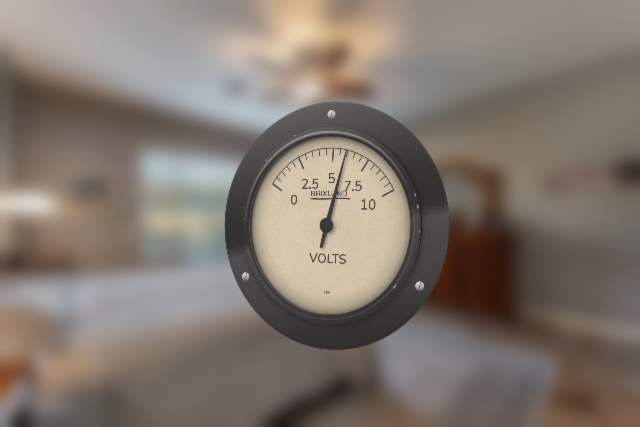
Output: V 6
